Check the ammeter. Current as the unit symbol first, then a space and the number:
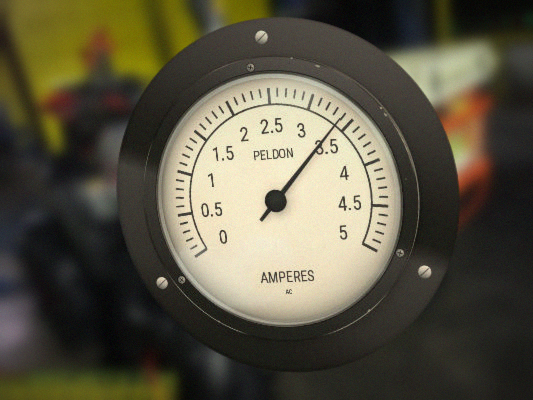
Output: A 3.4
